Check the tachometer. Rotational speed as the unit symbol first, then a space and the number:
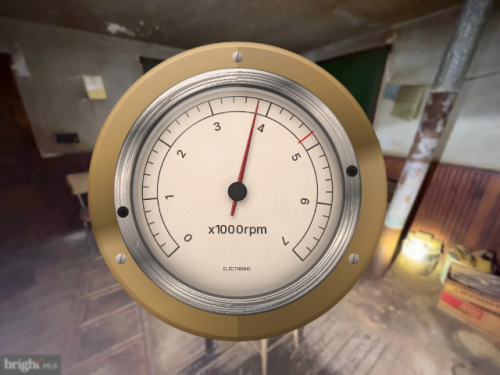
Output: rpm 3800
